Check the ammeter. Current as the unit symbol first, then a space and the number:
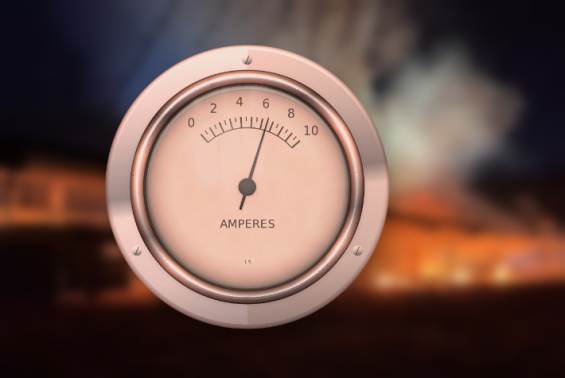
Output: A 6.5
